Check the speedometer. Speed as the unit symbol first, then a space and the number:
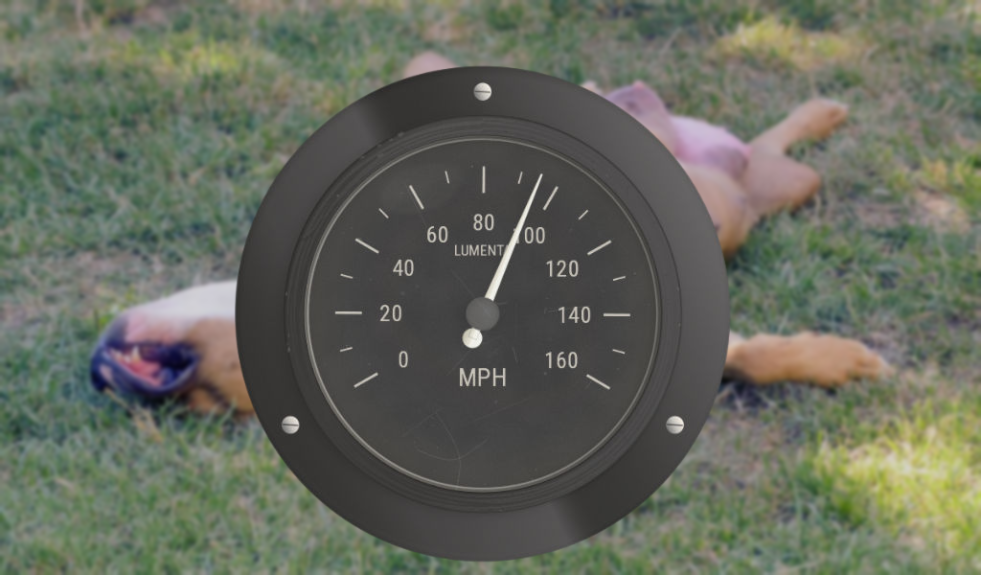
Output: mph 95
